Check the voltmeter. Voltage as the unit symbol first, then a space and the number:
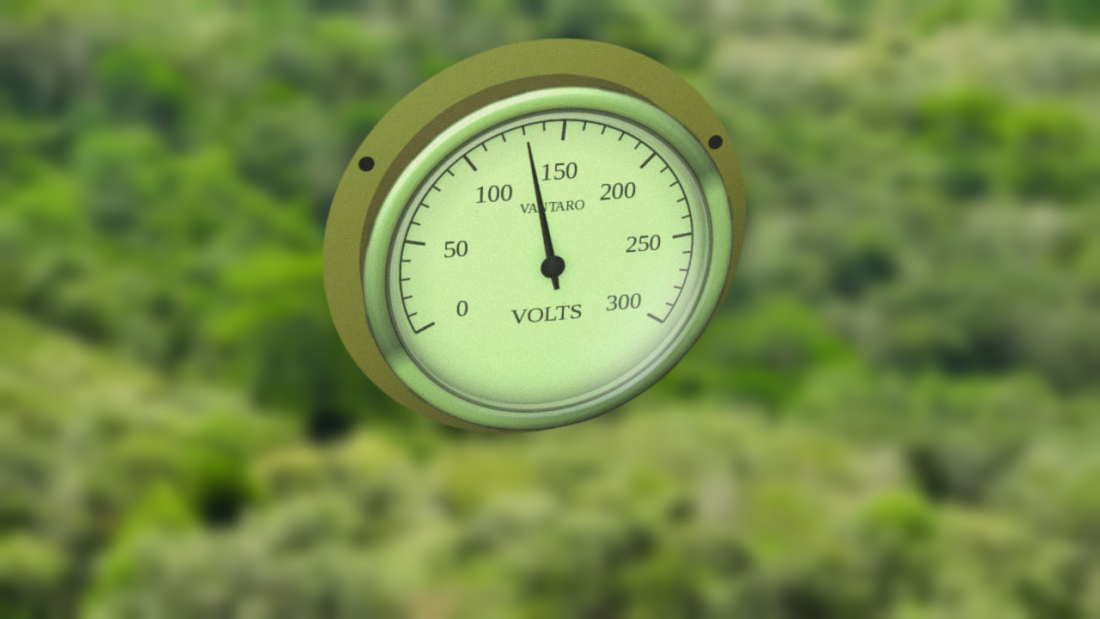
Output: V 130
